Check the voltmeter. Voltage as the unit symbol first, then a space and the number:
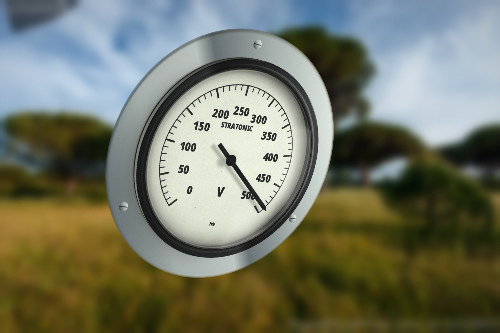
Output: V 490
